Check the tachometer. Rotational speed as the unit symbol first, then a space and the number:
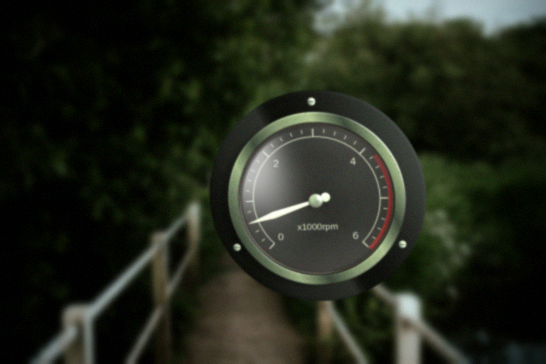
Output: rpm 600
